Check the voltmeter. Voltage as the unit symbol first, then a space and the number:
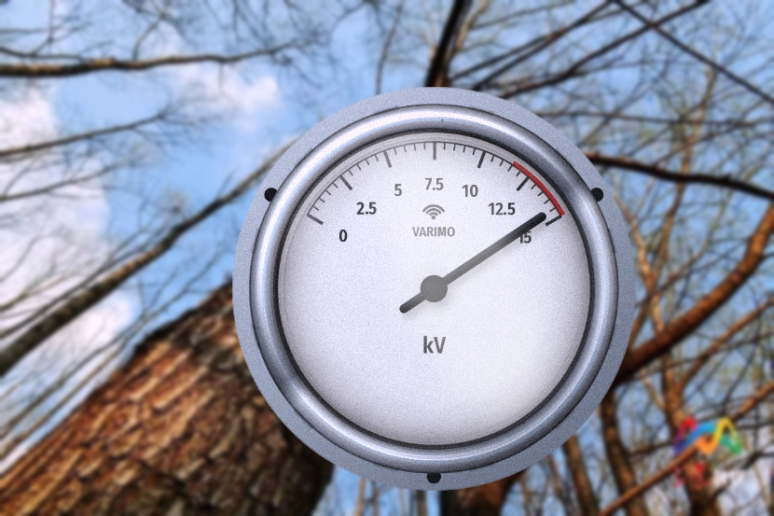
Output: kV 14.5
